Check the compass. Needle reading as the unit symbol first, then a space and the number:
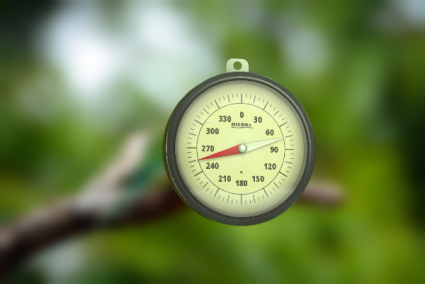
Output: ° 255
